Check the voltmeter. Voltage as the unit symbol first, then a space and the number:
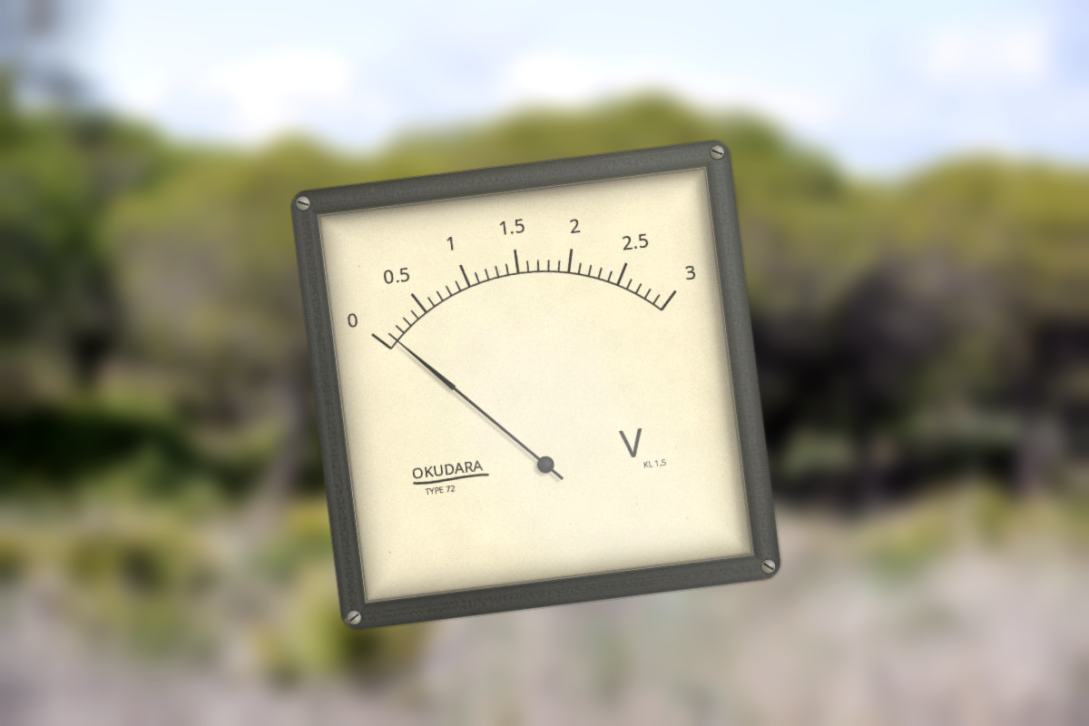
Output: V 0.1
